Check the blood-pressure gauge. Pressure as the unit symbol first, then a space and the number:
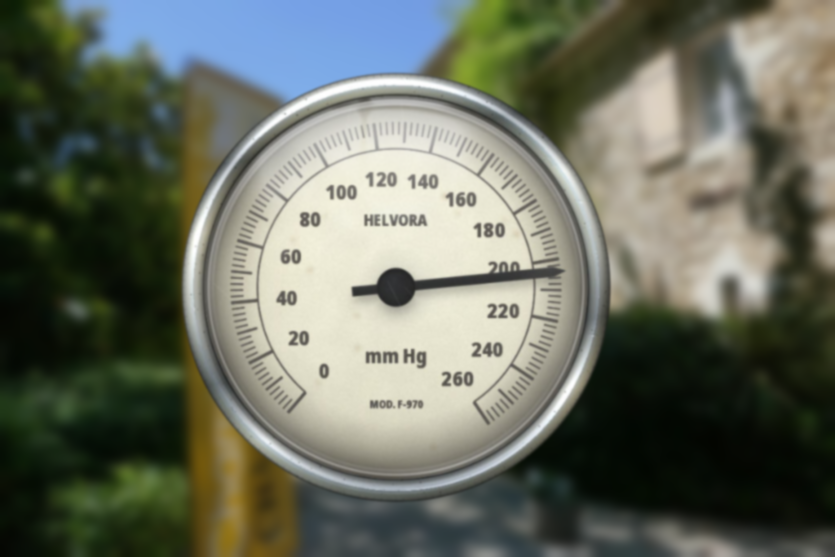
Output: mmHg 204
